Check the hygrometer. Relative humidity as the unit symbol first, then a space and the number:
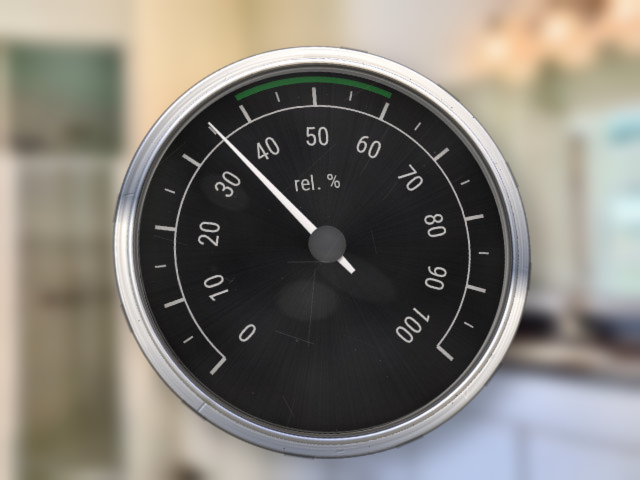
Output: % 35
